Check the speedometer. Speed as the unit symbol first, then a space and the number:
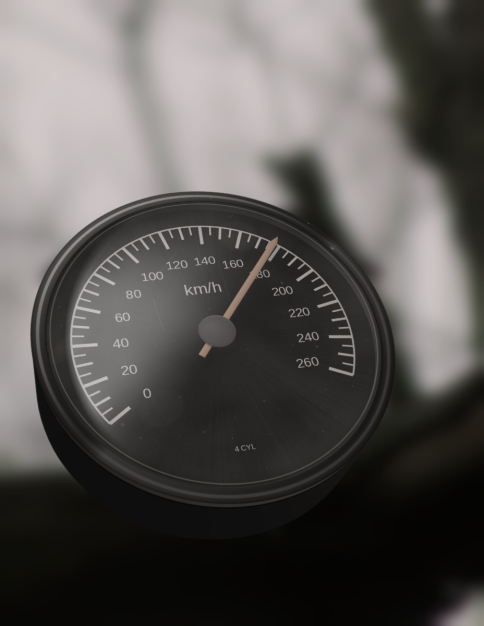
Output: km/h 177.5
